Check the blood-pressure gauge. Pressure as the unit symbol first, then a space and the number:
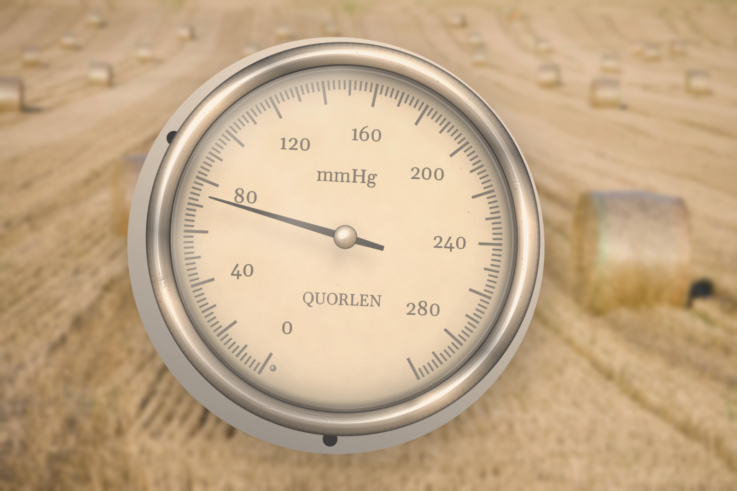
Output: mmHg 74
